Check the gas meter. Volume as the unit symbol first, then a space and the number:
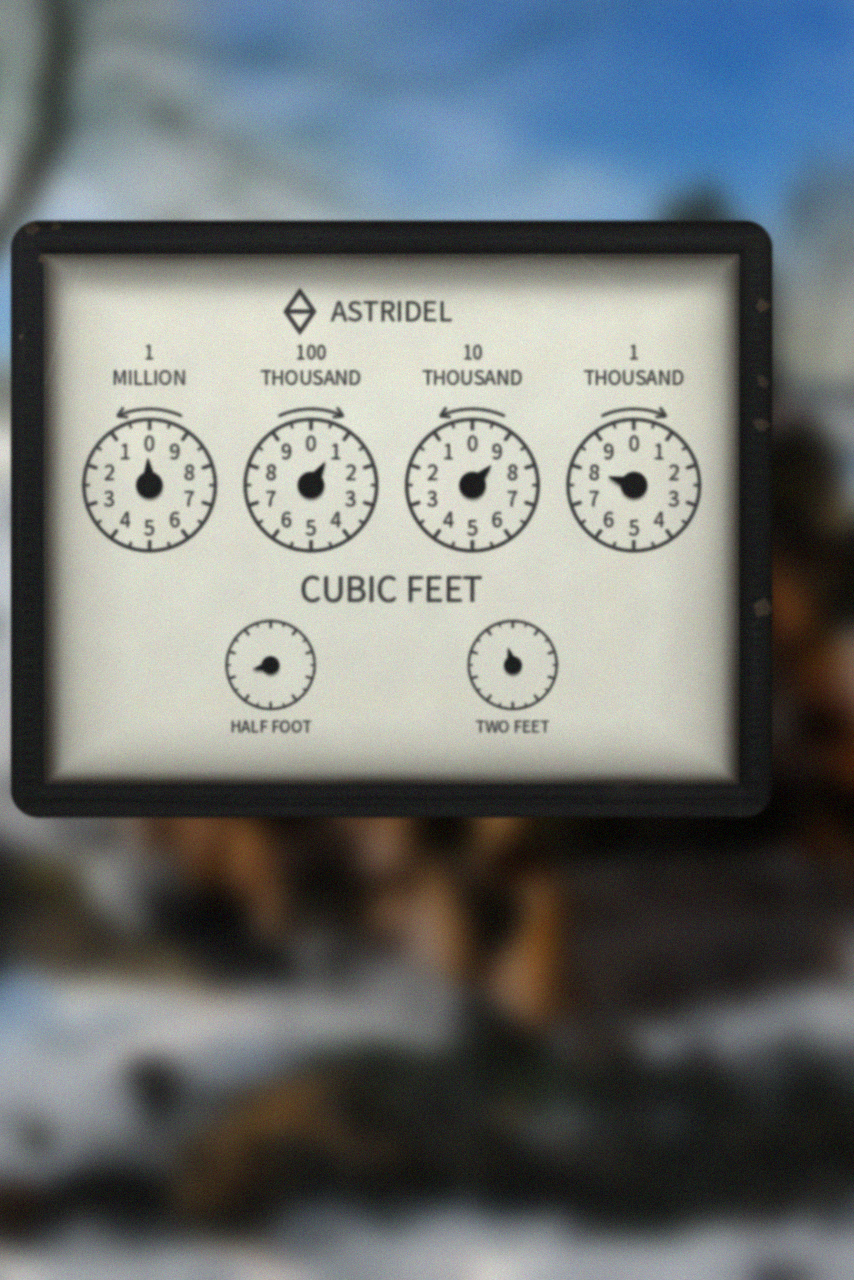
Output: ft³ 8800
